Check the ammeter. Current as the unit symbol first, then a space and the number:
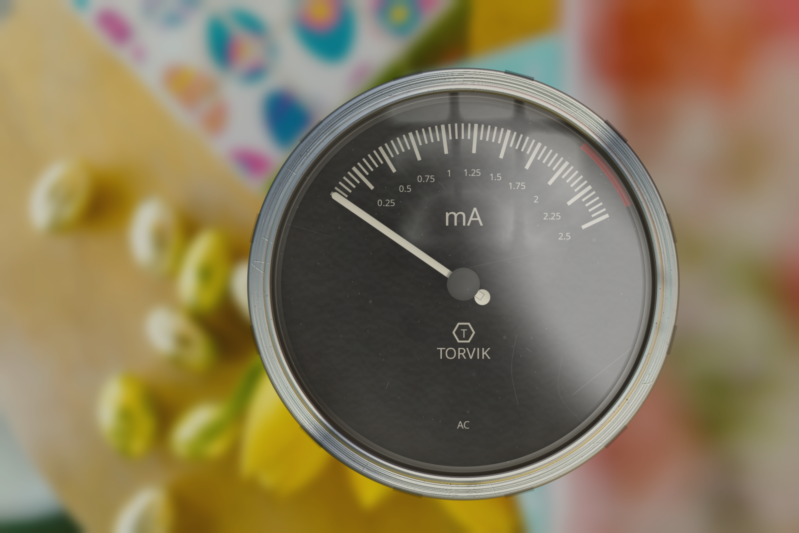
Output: mA 0
